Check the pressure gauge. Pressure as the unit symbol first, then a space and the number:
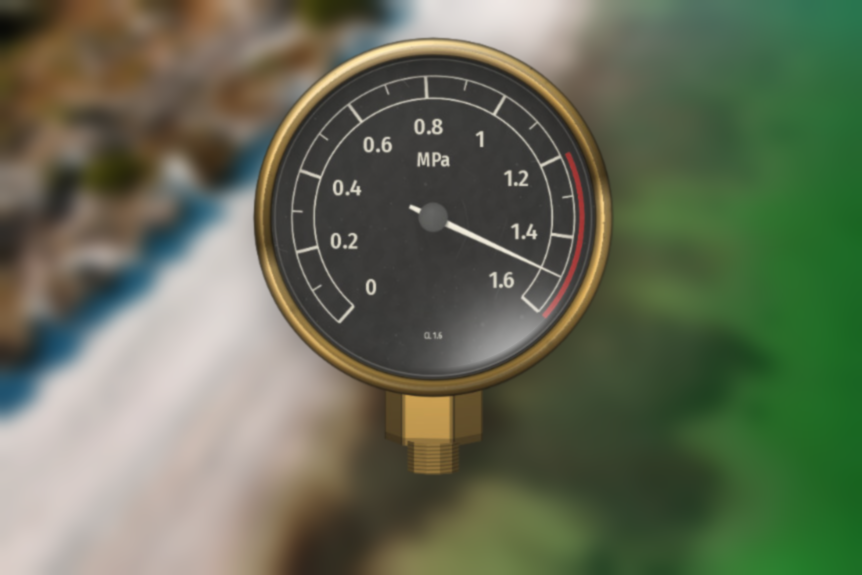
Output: MPa 1.5
